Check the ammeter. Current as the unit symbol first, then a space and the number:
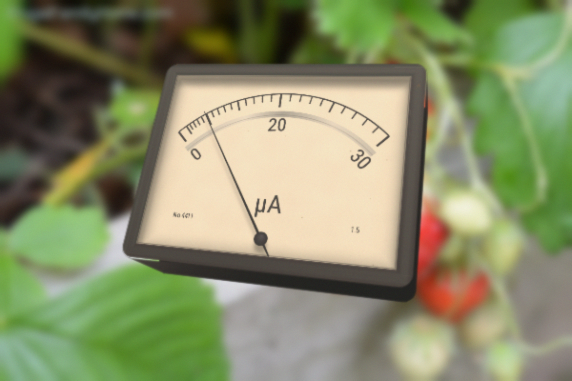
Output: µA 10
